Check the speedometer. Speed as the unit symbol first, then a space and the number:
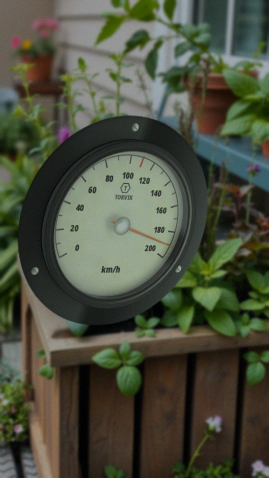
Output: km/h 190
